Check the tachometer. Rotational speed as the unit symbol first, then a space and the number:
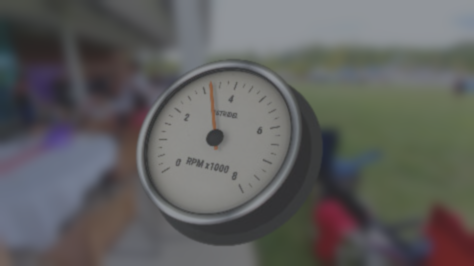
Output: rpm 3250
